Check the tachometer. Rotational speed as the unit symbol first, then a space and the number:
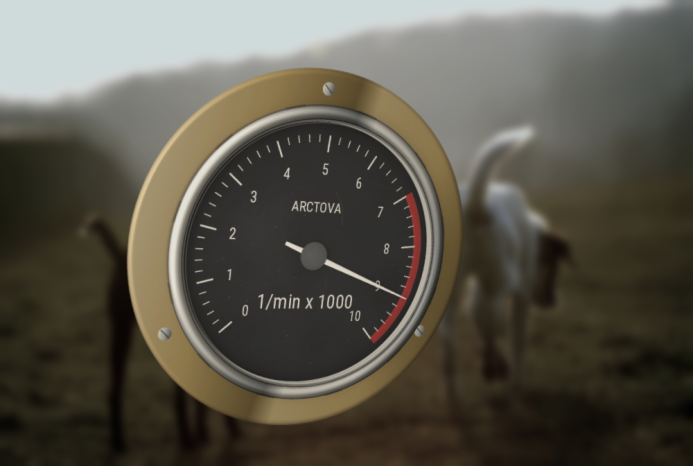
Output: rpm 9000
